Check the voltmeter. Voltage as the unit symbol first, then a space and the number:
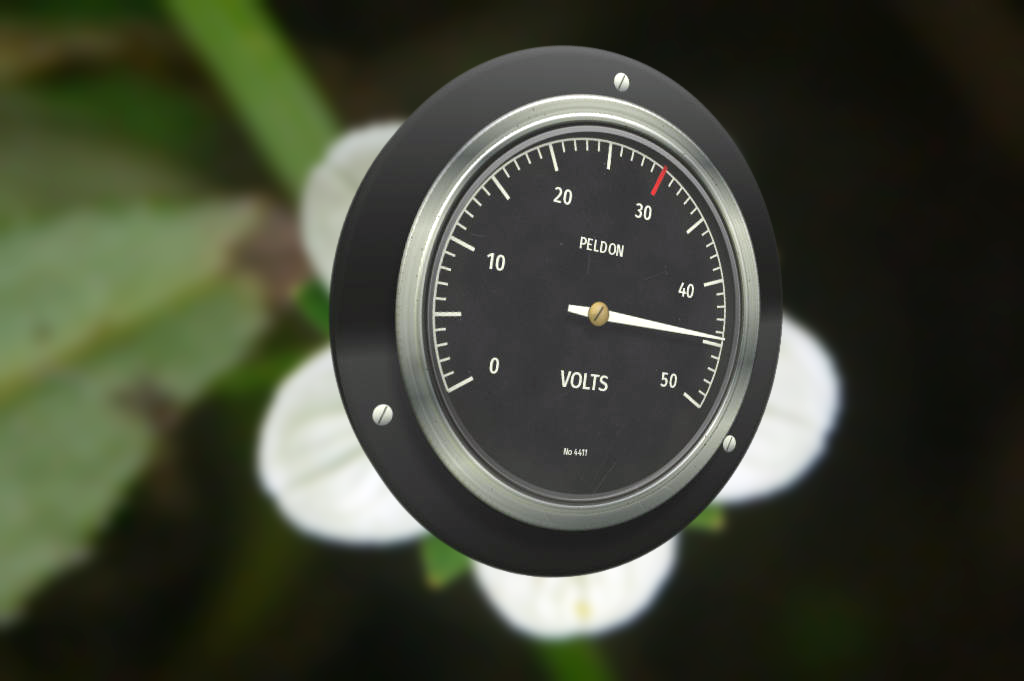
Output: V 44.5
